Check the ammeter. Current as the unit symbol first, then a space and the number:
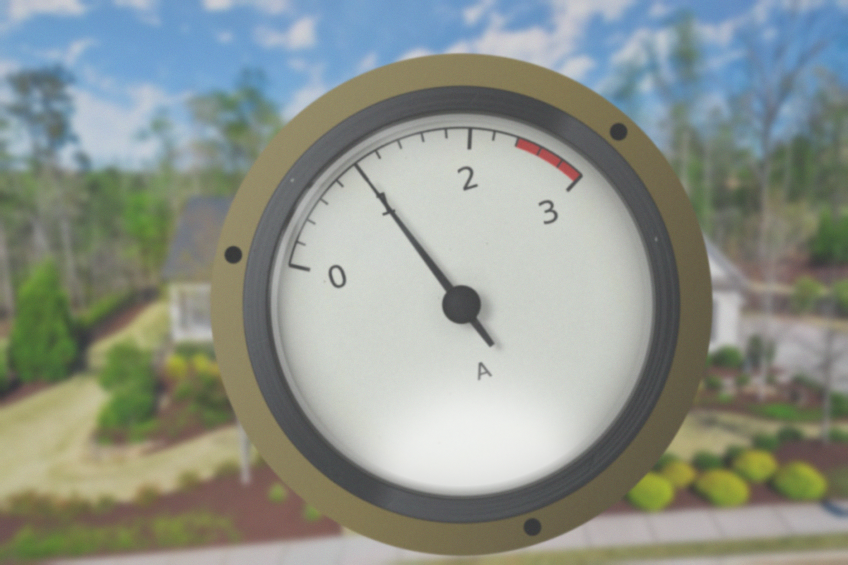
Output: A 1
